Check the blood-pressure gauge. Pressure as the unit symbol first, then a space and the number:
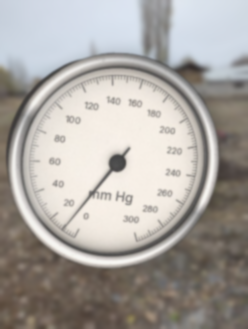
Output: mmHg 10
